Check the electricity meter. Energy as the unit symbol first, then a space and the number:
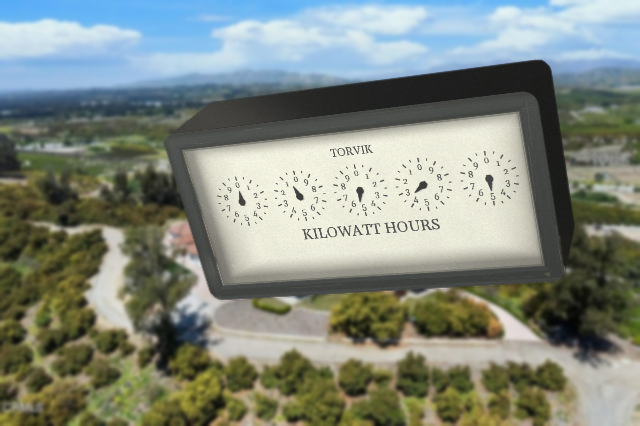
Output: kWh 535
